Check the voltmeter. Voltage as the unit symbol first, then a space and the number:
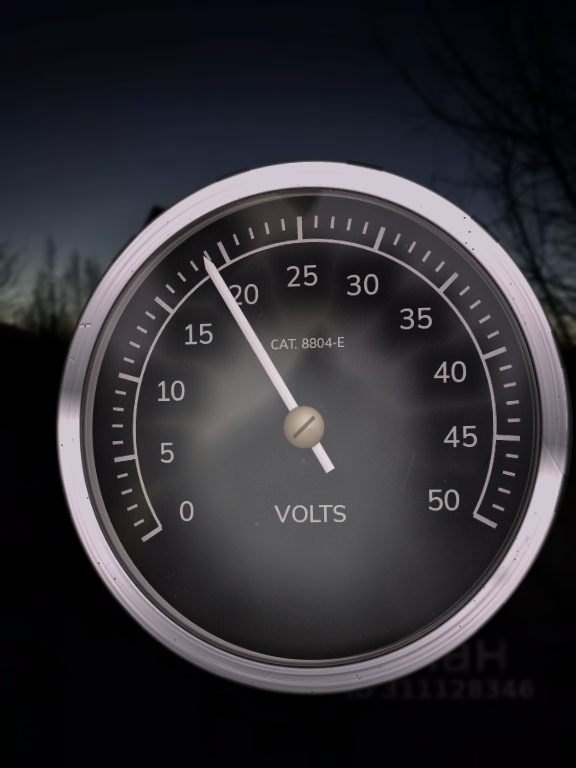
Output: V 19
